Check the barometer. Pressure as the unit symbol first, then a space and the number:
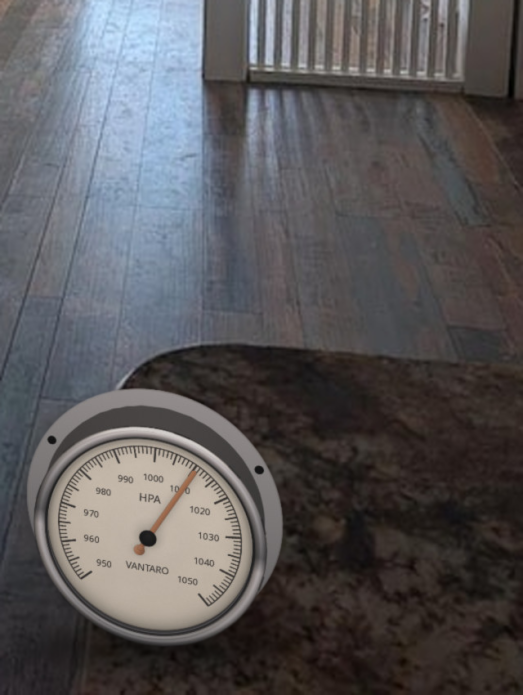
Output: hPa 1010
